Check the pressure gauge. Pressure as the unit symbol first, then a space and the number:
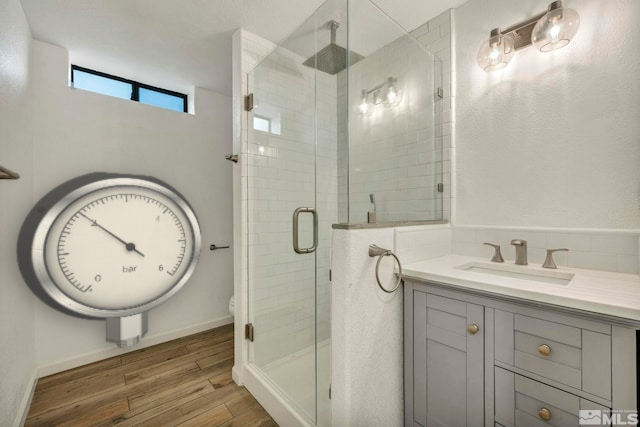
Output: bar 2
